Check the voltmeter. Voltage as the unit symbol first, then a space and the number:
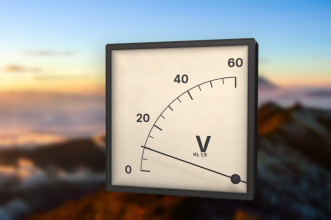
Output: V 10
